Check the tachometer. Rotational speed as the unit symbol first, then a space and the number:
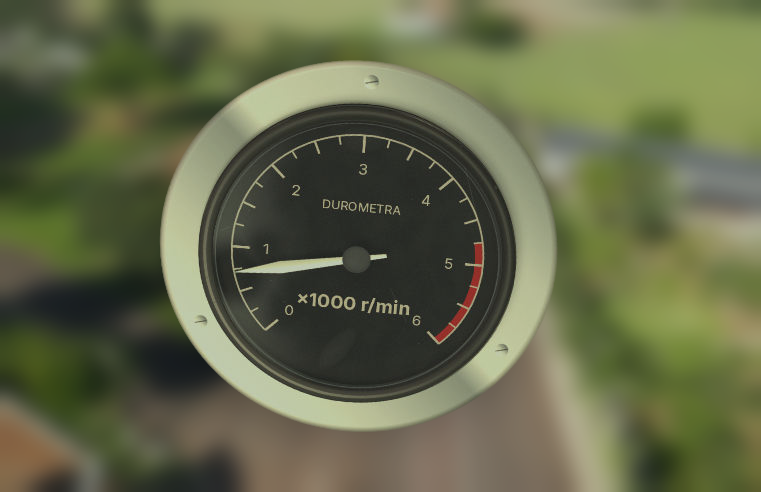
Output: rpm 750
